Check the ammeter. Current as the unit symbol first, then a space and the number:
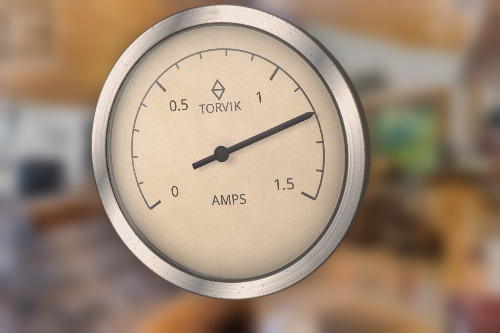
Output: A 1.2
